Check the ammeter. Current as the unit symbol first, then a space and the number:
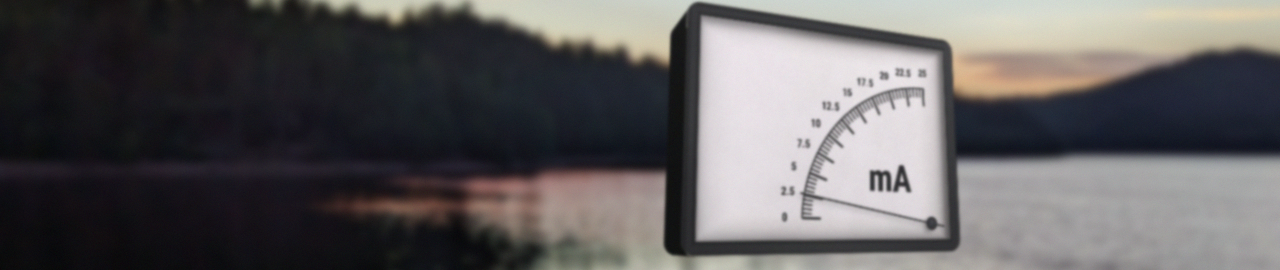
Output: mA 2.5
